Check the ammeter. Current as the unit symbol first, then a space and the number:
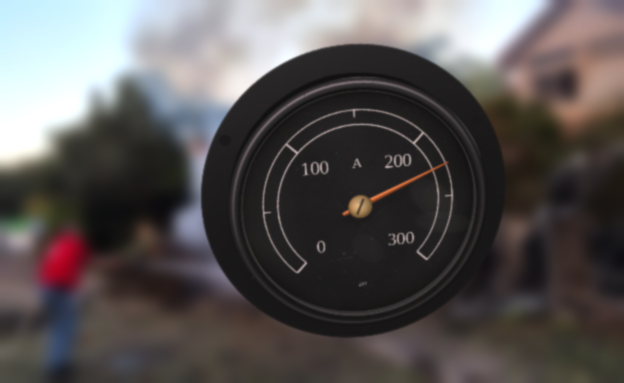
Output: A 225
